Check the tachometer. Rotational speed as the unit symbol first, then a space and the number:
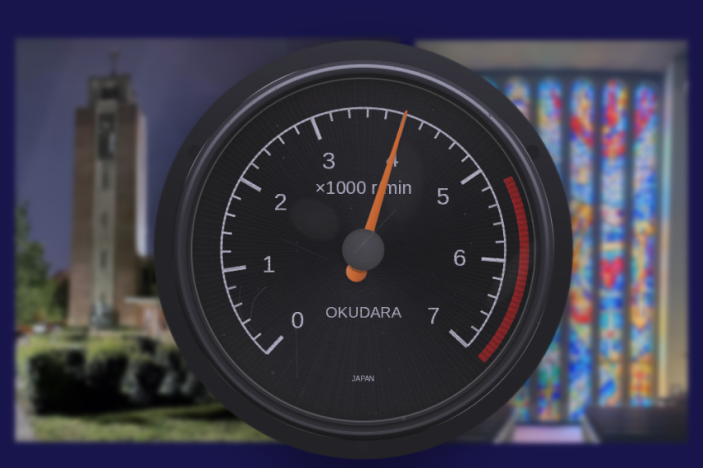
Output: rpm 4000
